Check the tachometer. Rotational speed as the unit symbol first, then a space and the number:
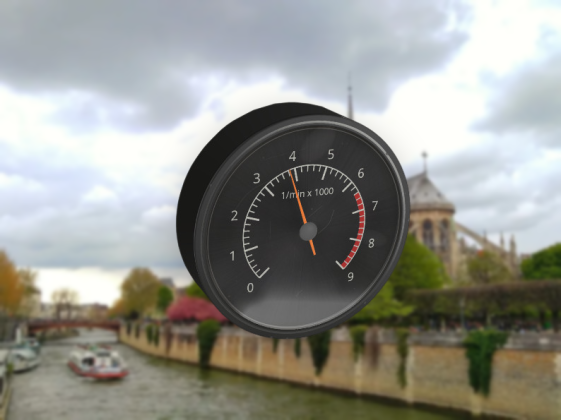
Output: rpm 3800
